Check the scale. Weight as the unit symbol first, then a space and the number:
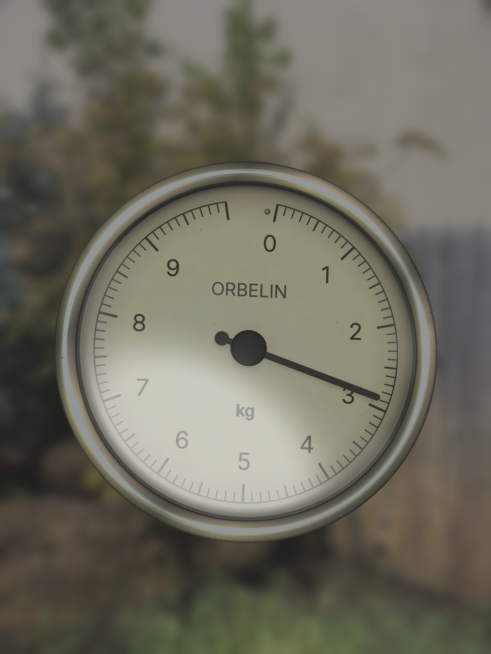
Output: kg 2.9
